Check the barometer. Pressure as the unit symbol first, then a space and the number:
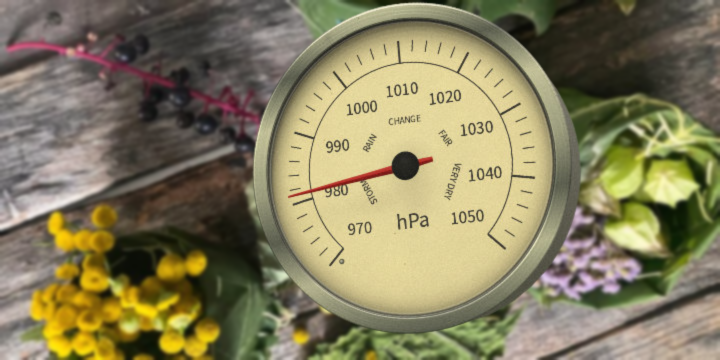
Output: hPa 981
